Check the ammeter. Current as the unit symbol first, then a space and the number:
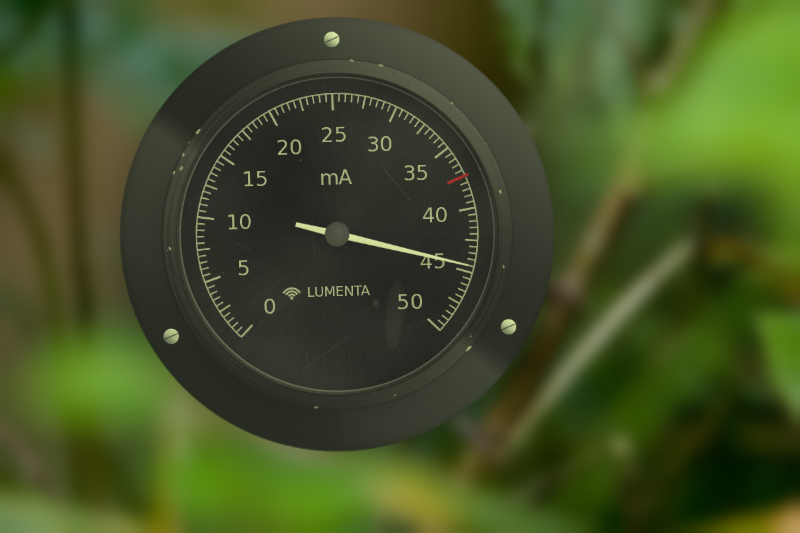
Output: mA 44.5
